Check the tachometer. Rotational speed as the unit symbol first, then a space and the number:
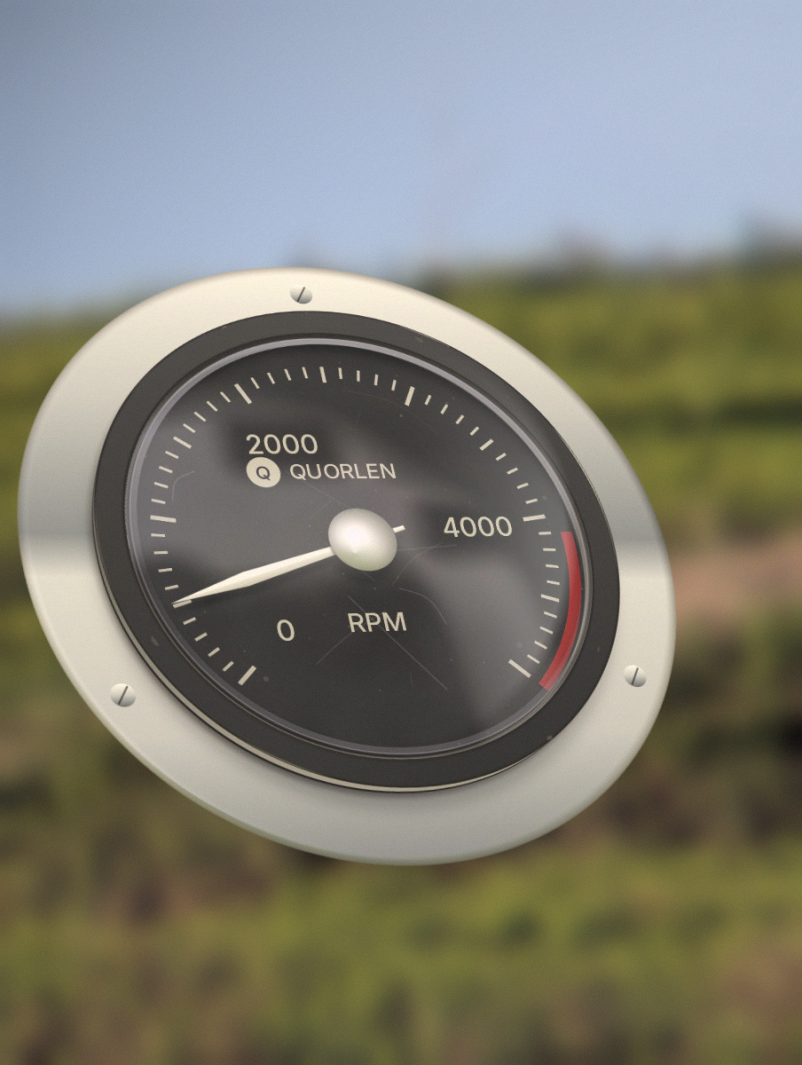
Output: rpm 500
